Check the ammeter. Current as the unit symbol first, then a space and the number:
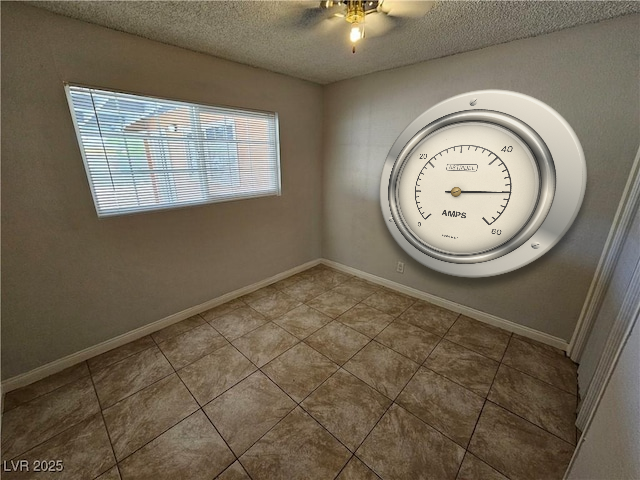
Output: A 50
